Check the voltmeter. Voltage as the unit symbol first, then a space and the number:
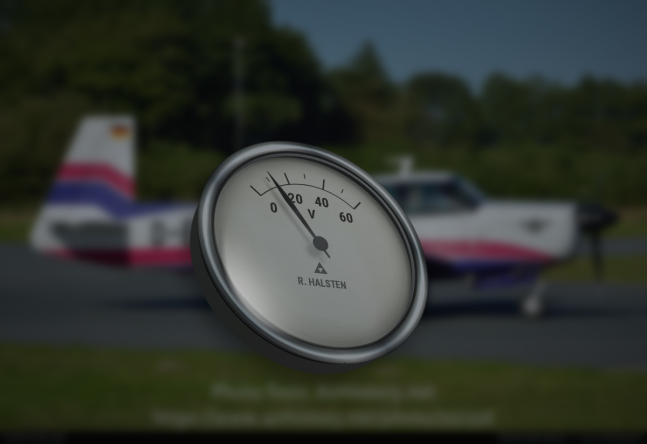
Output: V 10
